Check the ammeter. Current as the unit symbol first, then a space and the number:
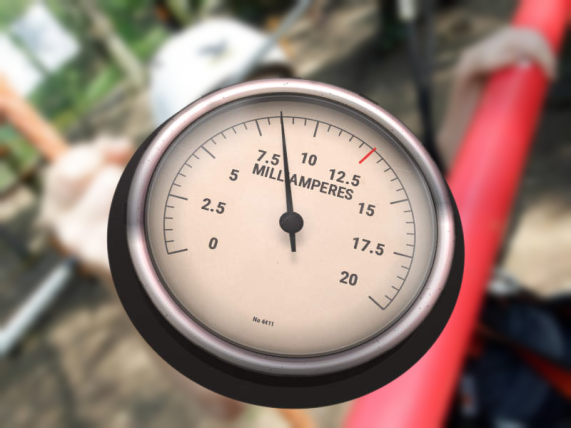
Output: mA 8.5
